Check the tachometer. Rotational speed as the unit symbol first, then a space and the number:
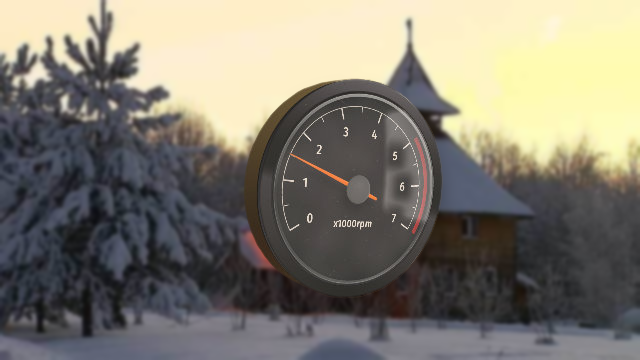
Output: rpm 1500
